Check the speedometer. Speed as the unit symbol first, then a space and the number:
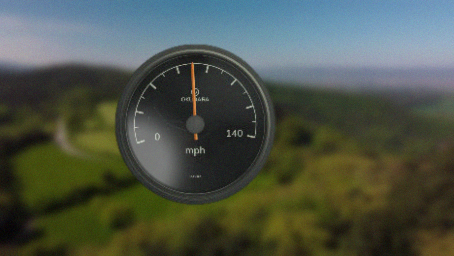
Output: mph 70
